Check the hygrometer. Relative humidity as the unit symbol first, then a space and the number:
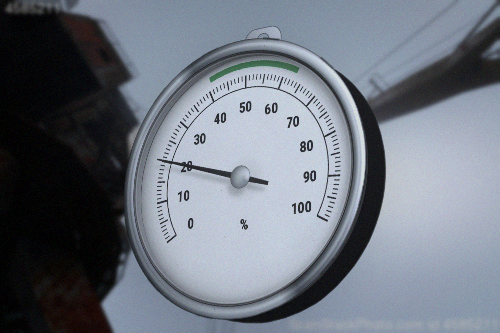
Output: % 20
